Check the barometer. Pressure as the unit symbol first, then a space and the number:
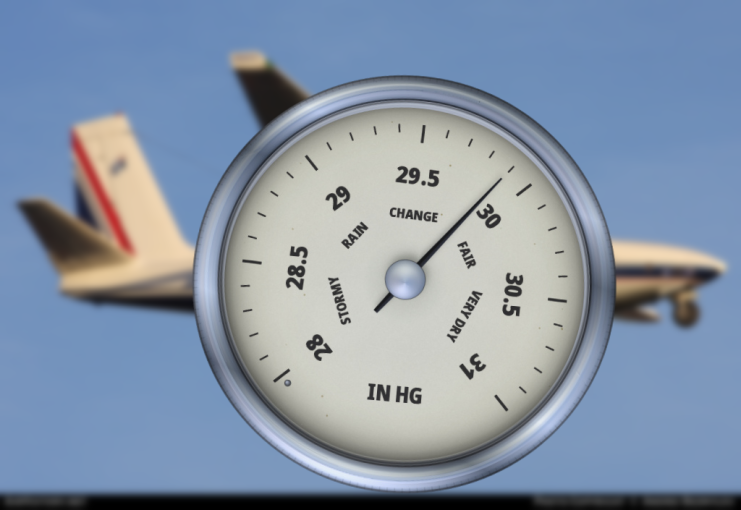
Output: inHg 29.9
